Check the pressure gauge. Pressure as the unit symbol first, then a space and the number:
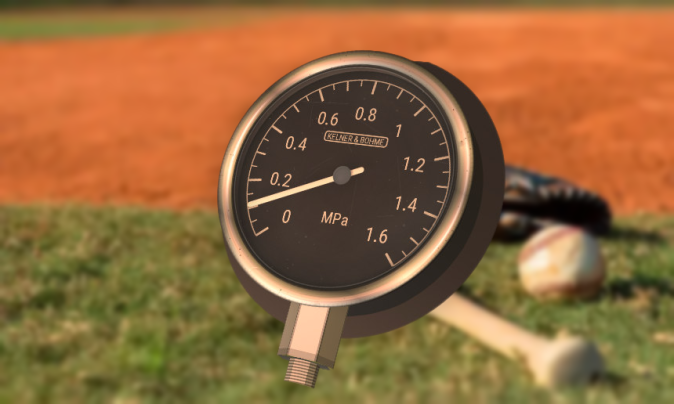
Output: MPa 0.1
